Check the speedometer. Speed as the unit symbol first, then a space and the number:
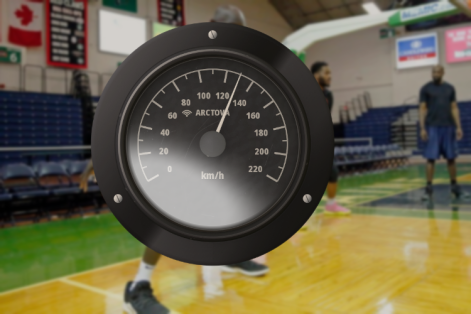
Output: km/h 130
